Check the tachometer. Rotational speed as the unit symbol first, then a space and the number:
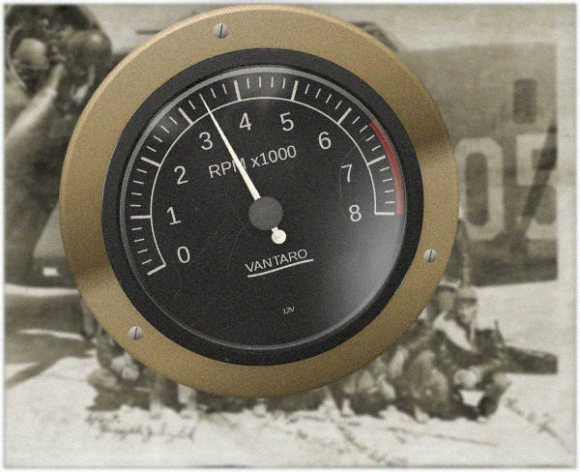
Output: rpm 3400
